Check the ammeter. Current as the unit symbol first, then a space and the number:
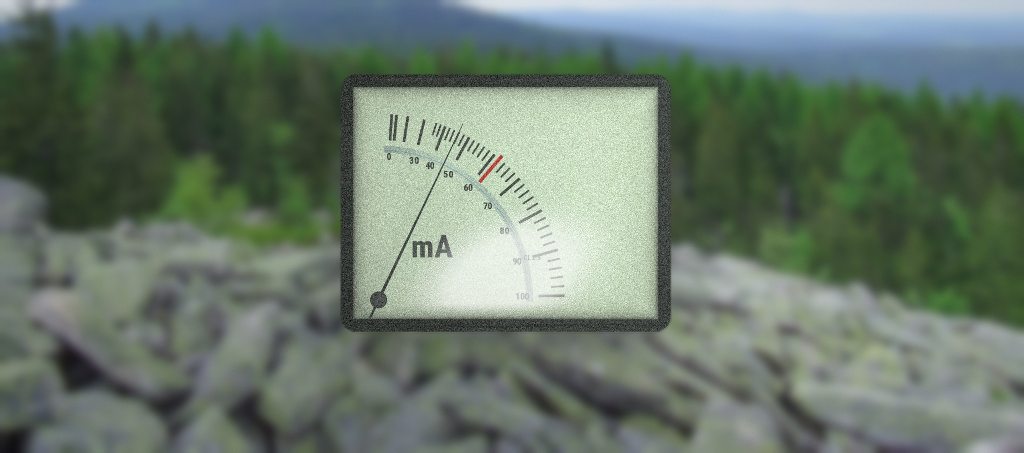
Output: mA 46
